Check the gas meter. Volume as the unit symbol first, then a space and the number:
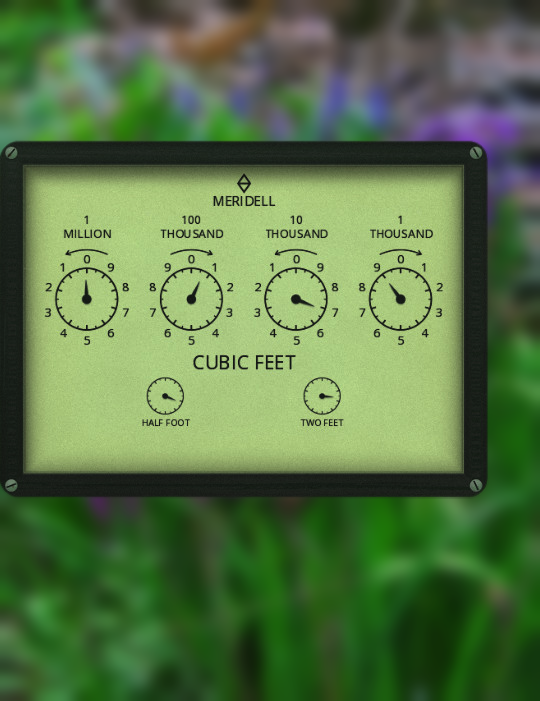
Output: ft³ 6900
